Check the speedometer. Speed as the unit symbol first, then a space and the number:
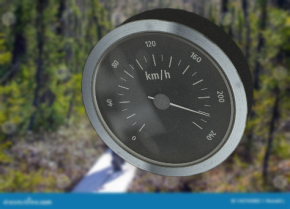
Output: km/h 220
